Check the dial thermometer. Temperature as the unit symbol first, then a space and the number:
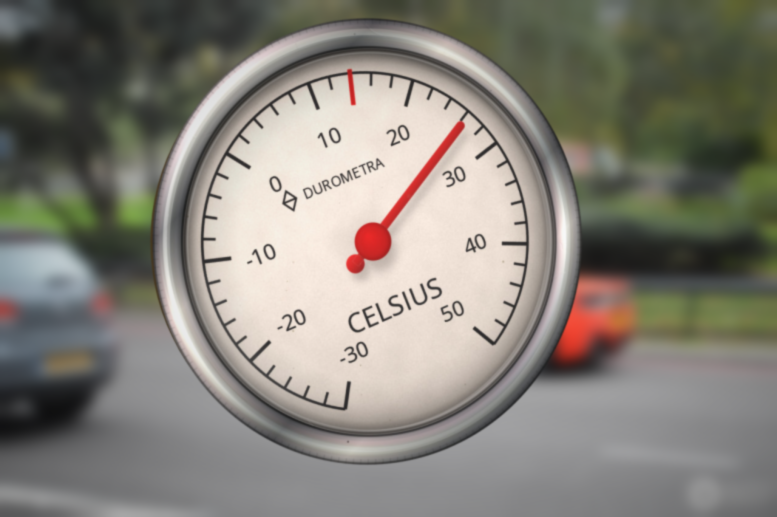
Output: °C 26
